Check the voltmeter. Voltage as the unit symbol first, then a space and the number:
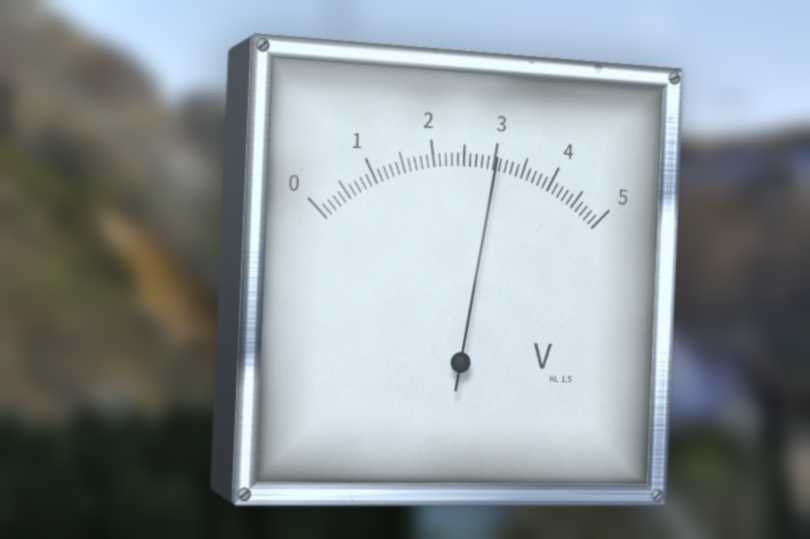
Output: V 3
